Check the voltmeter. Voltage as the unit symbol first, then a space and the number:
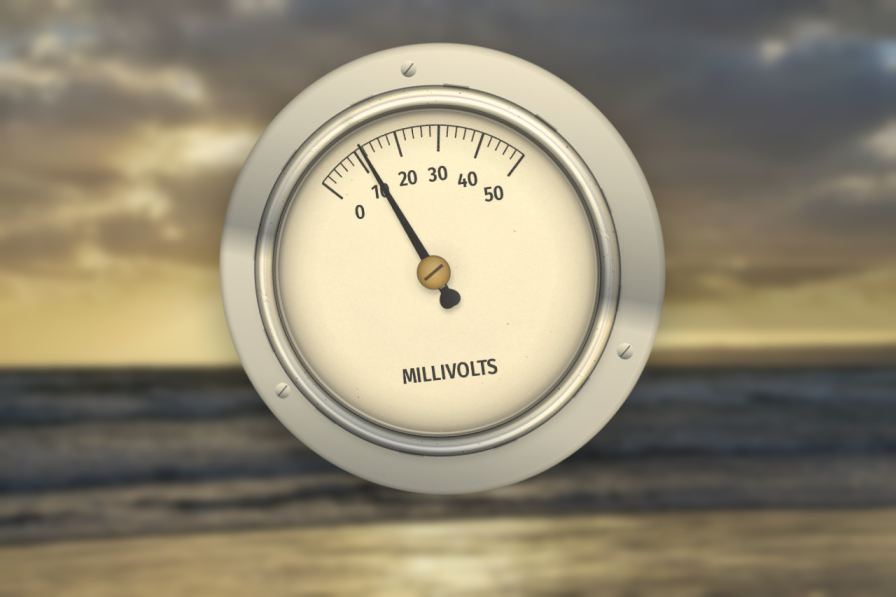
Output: mV 12
